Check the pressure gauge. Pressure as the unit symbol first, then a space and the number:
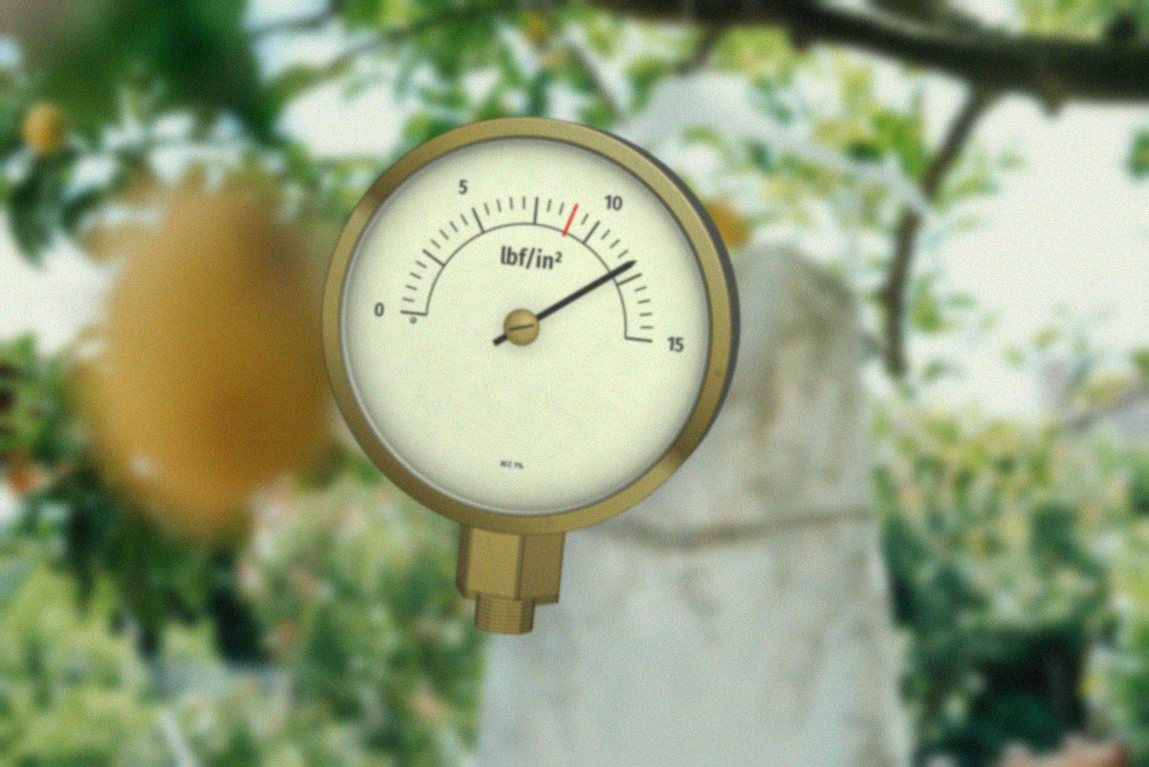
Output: psi 12
